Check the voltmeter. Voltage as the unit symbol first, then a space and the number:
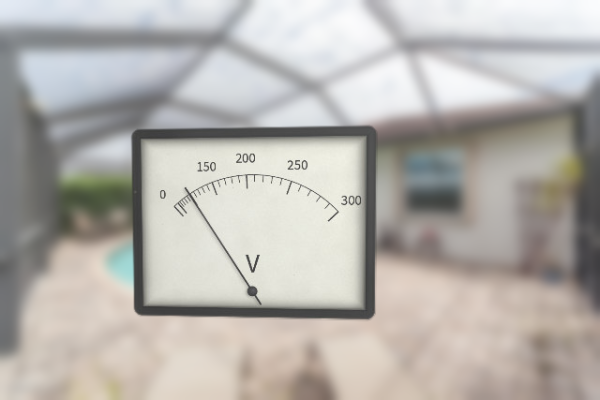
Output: V 100
